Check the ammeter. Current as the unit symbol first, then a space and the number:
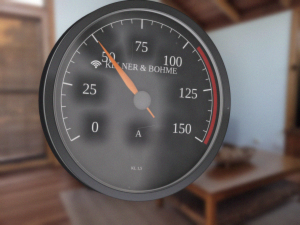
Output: A 50
